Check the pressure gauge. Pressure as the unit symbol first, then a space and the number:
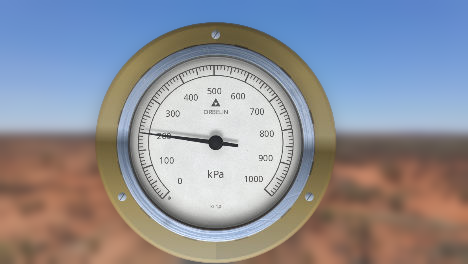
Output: kPa 200
